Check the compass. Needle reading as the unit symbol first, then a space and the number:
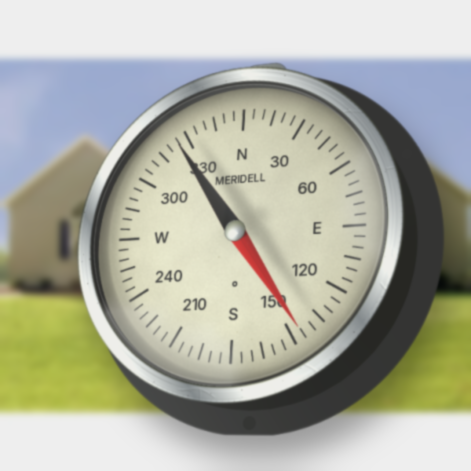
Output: ° 145
